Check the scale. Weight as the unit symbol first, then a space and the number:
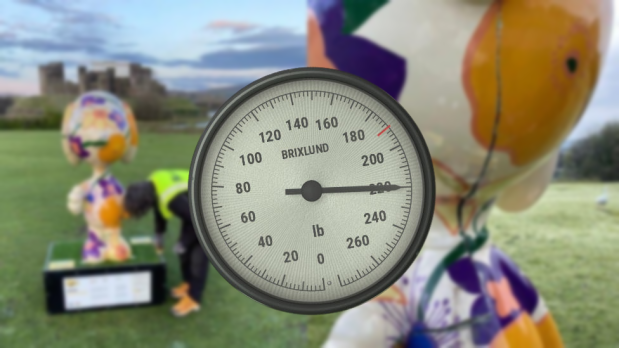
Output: lb 220
